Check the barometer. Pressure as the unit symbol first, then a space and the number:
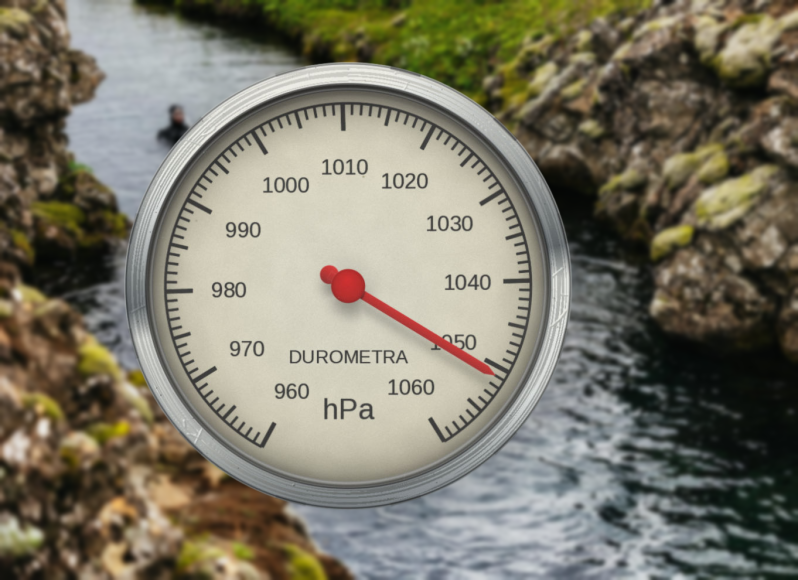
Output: hPa 1051
